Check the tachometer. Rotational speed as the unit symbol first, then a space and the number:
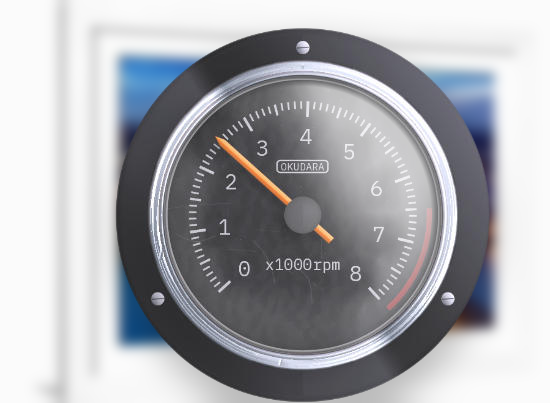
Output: rpm 2500
